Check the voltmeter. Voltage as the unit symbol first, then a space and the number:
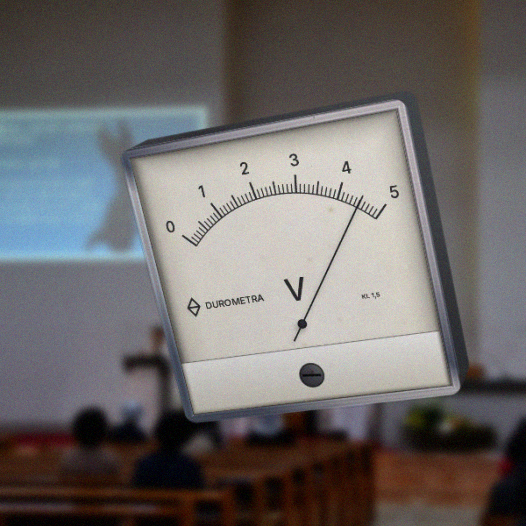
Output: V 4.5
